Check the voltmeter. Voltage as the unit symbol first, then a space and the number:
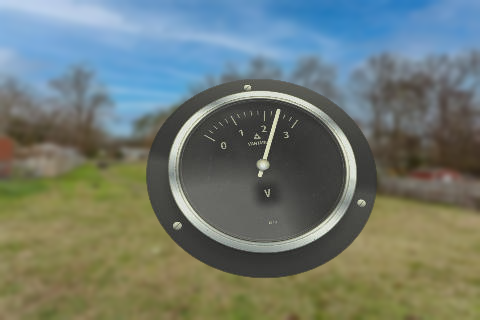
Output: V 2.4
